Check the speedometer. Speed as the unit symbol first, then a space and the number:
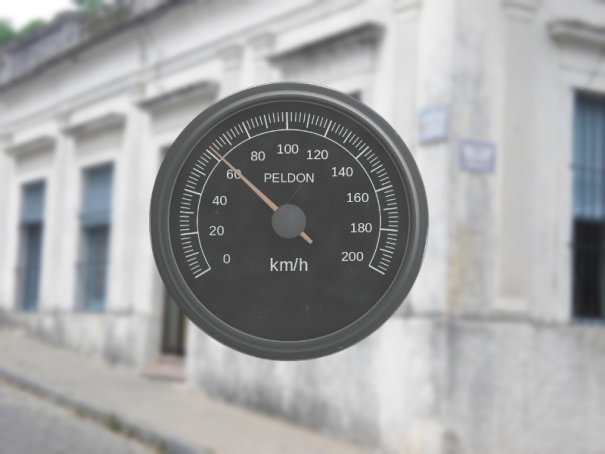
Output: km/h 62
